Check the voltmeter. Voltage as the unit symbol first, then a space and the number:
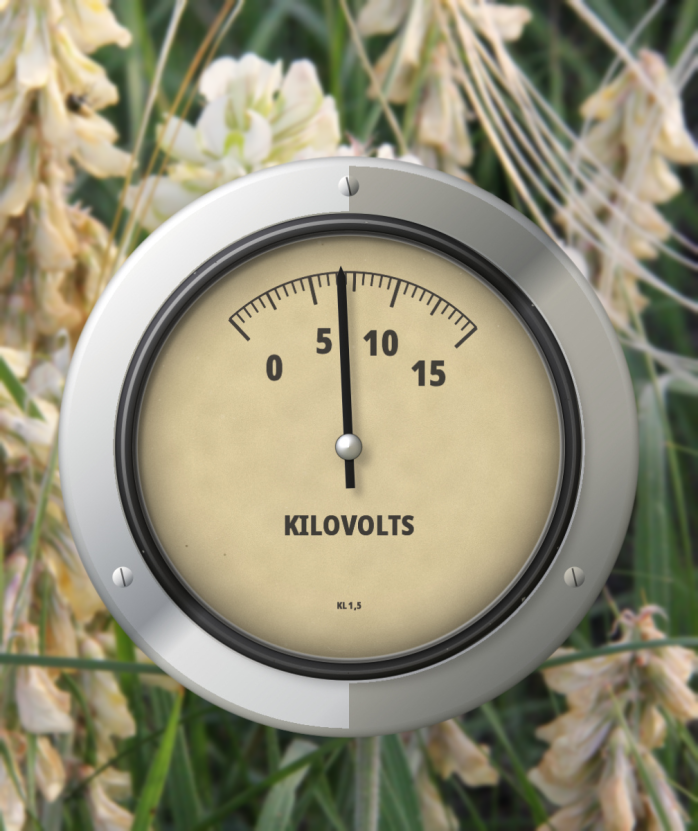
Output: kV 6.75
